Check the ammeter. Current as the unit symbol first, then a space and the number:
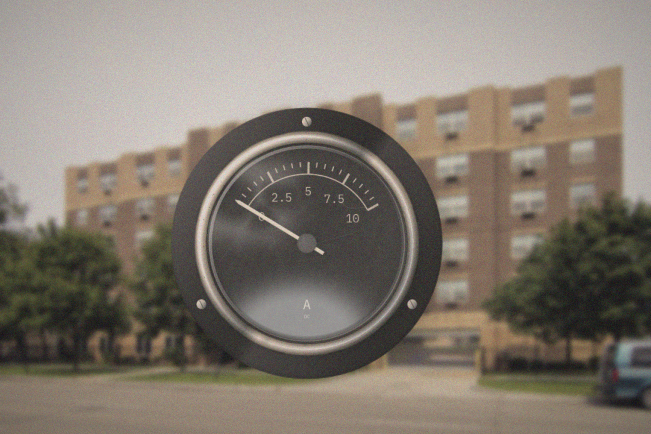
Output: A 0
